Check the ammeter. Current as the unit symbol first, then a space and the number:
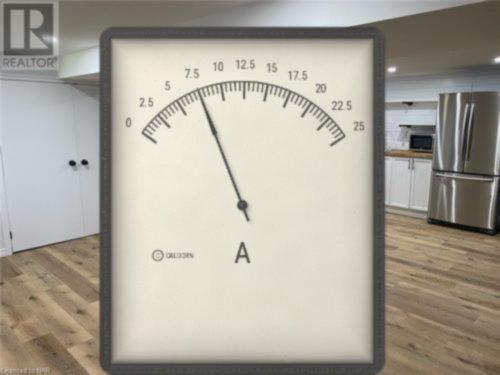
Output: A 7.5
